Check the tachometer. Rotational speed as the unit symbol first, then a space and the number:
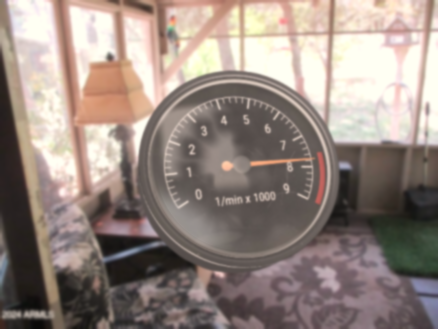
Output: rpm 7800
